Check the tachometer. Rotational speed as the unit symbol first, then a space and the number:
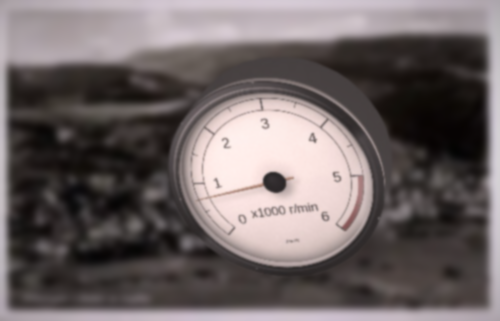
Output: rpm 750
